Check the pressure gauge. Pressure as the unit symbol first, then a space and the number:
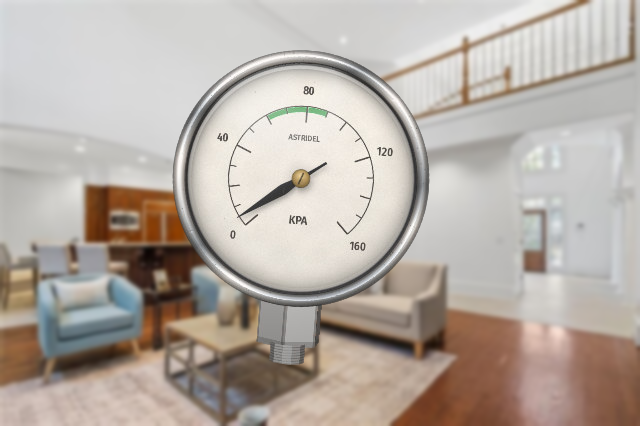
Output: kPa 5
